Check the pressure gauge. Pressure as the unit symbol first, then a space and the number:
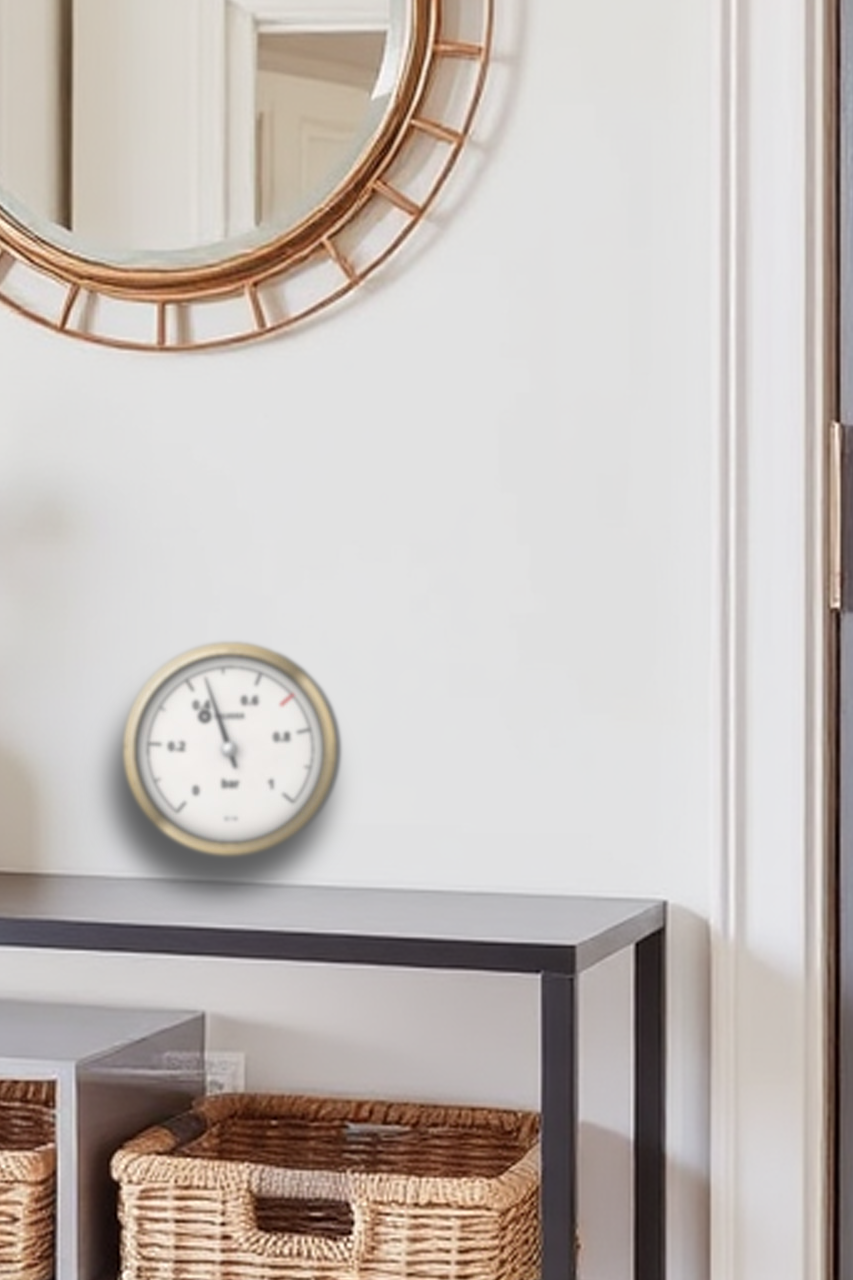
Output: bar 0.45
